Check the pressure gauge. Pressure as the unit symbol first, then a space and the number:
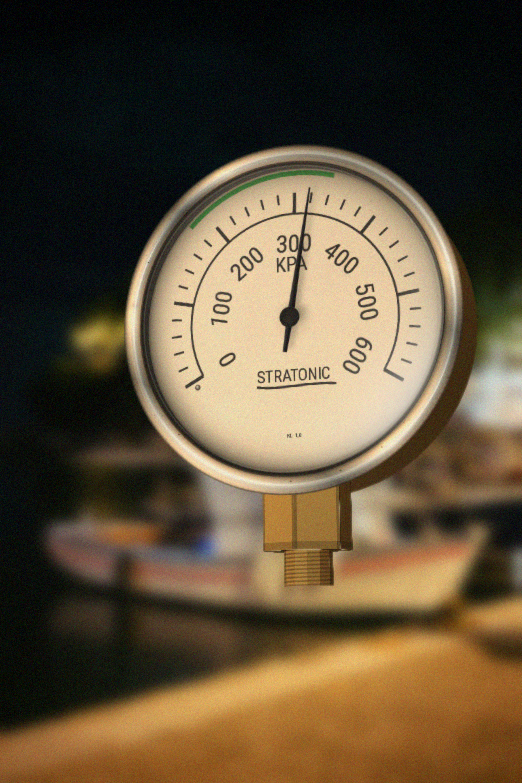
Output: kPa 320
